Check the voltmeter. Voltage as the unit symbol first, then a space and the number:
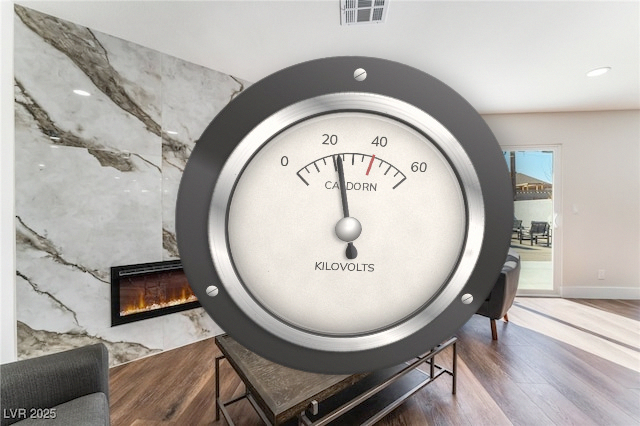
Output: kV 22.5
